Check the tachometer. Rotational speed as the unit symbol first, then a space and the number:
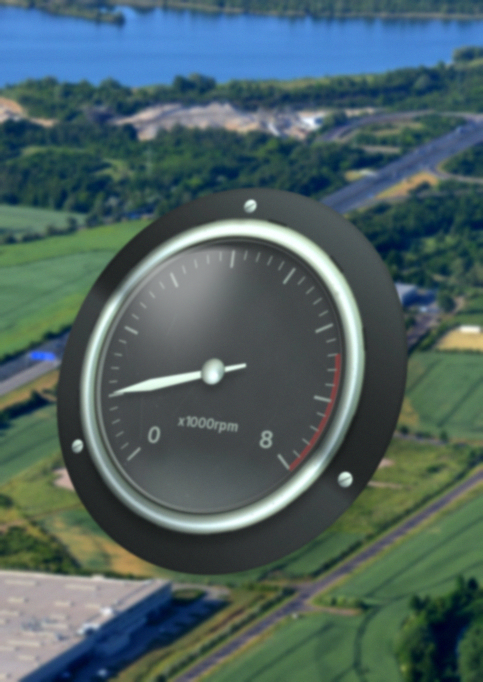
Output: rpm 1000
